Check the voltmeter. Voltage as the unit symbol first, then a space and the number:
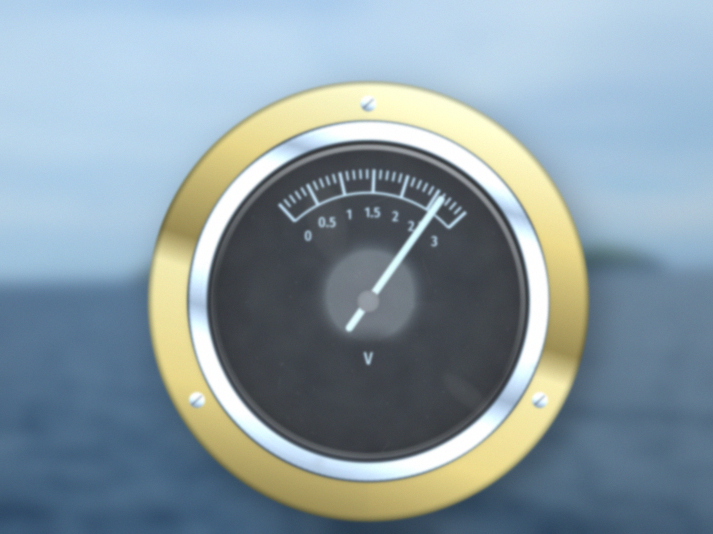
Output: V 2.6
